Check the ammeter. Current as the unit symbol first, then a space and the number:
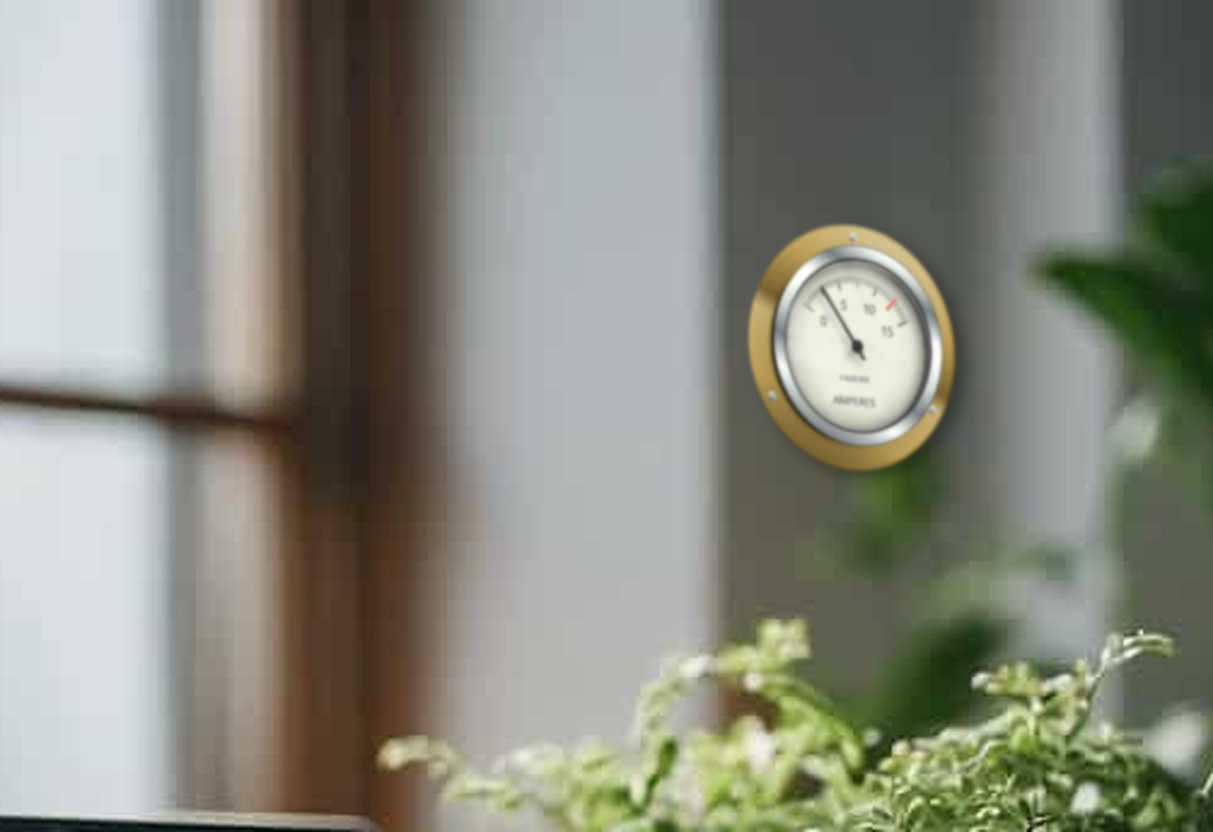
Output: A 2.5
